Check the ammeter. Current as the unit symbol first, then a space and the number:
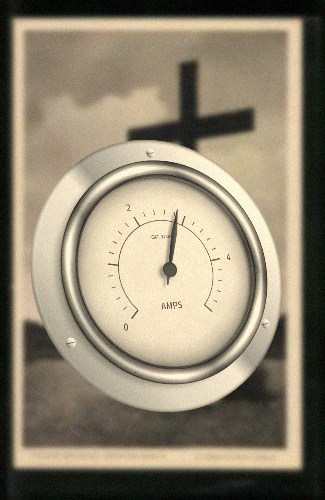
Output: A 2.8
